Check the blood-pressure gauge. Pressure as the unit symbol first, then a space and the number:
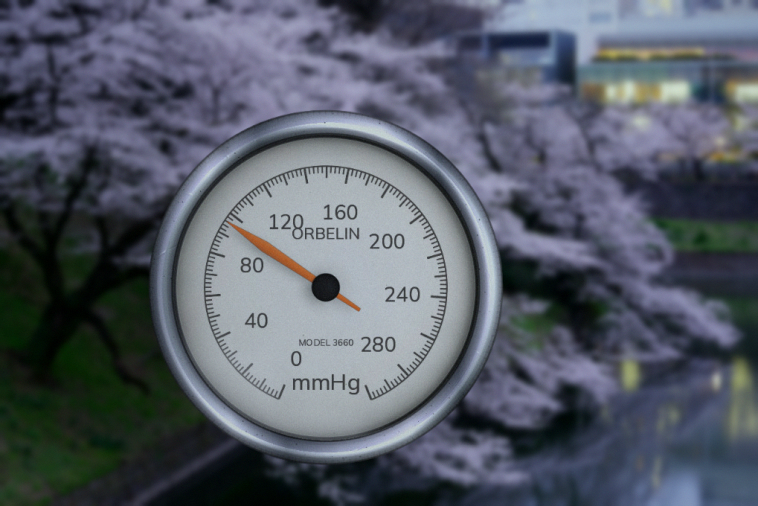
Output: mmHg 96
